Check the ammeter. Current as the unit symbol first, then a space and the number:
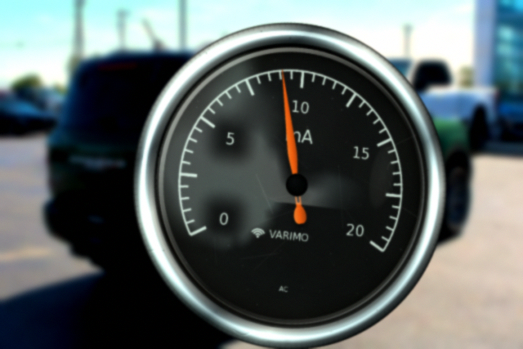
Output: mA 9
